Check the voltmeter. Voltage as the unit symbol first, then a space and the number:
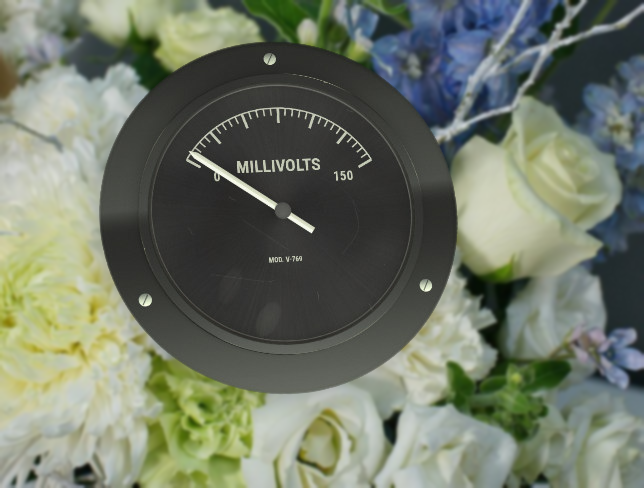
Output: mV 5
